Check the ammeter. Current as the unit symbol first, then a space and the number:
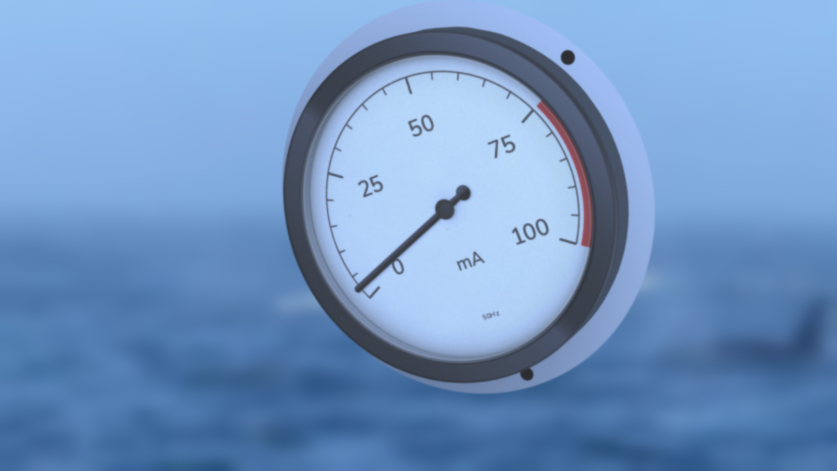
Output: mA 2.5
